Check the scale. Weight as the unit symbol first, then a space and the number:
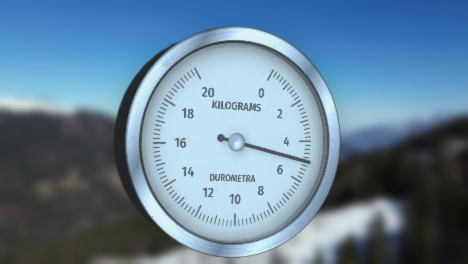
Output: kg 5
